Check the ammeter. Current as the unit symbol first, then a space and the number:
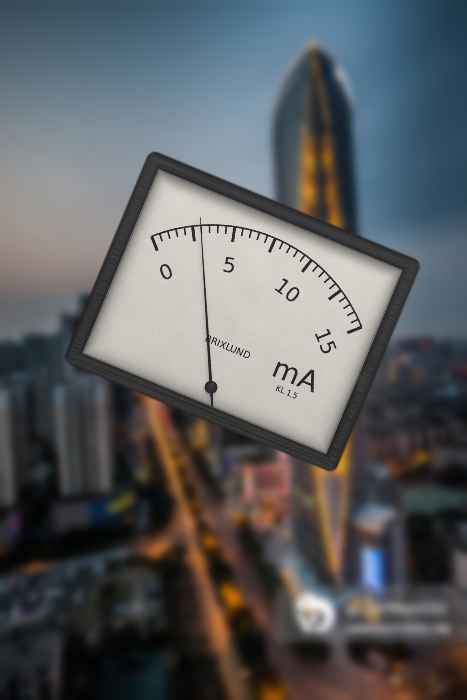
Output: mA 3
